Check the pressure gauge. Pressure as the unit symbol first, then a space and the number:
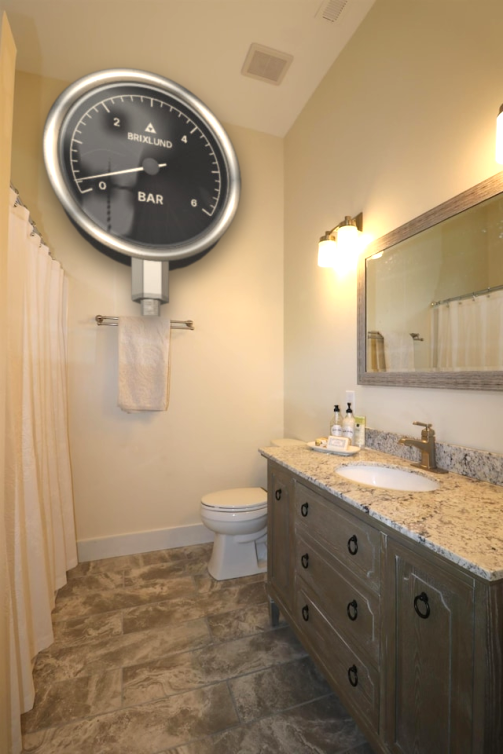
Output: bar 0.2
